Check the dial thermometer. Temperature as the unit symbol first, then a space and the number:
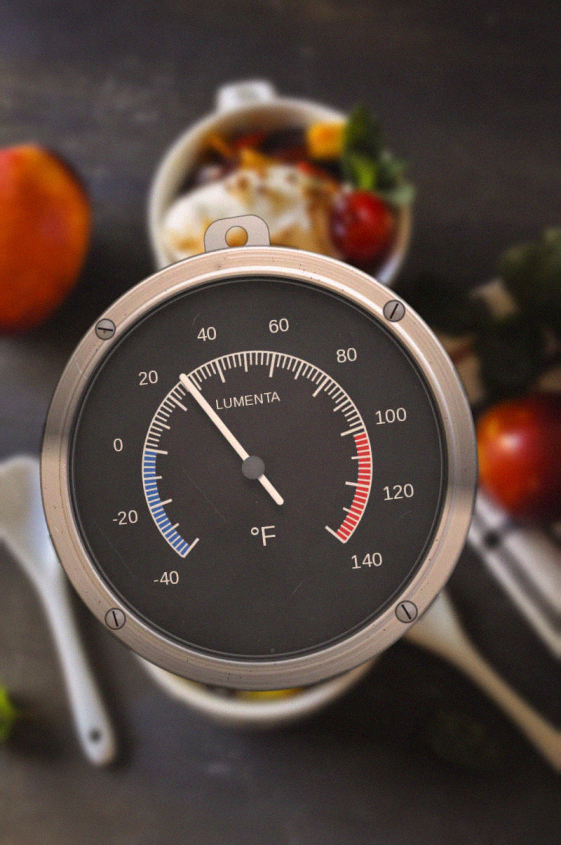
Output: °F 28
